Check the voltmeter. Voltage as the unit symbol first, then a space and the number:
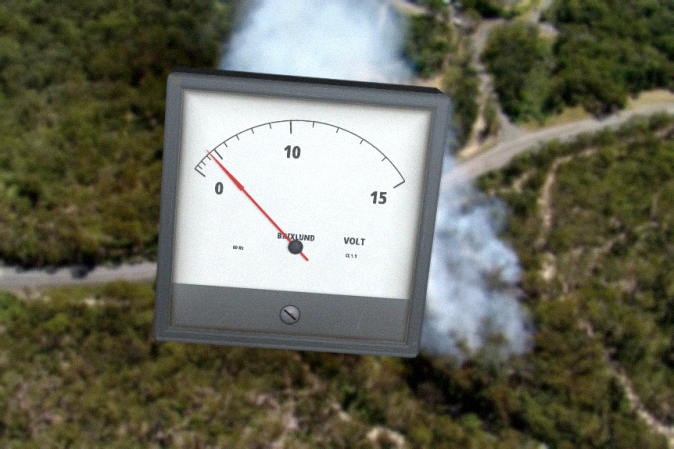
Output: V 4.5
